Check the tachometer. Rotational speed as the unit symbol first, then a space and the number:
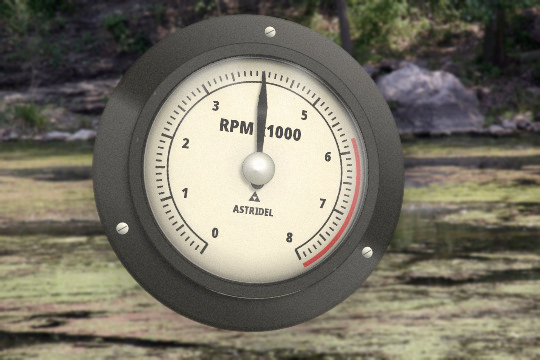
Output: rpm 4000
